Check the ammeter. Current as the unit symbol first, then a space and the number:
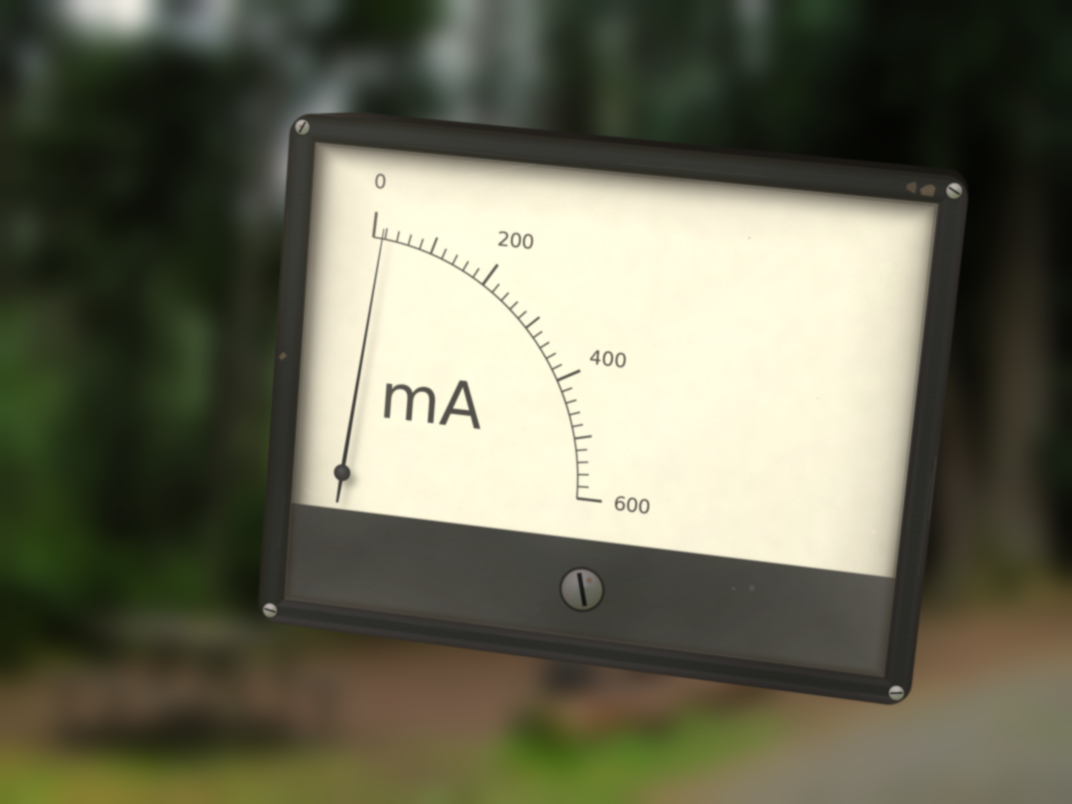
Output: mA 20
